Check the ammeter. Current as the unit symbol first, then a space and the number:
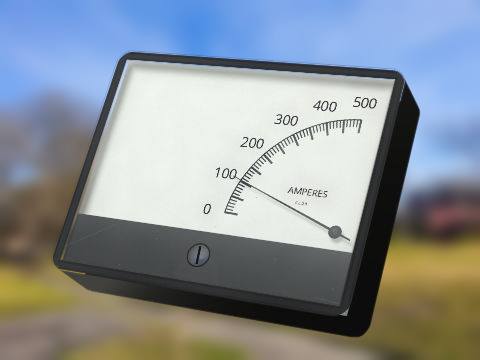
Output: A 100
